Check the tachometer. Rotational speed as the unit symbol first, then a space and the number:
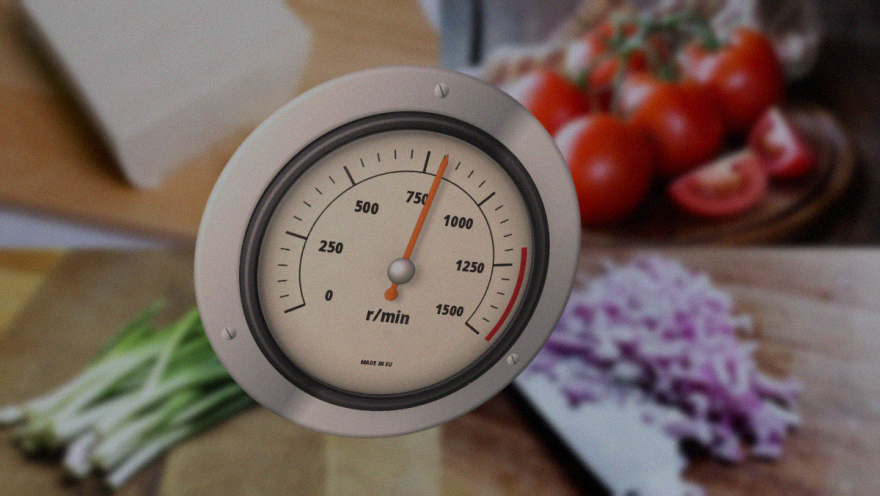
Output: rpm 800
